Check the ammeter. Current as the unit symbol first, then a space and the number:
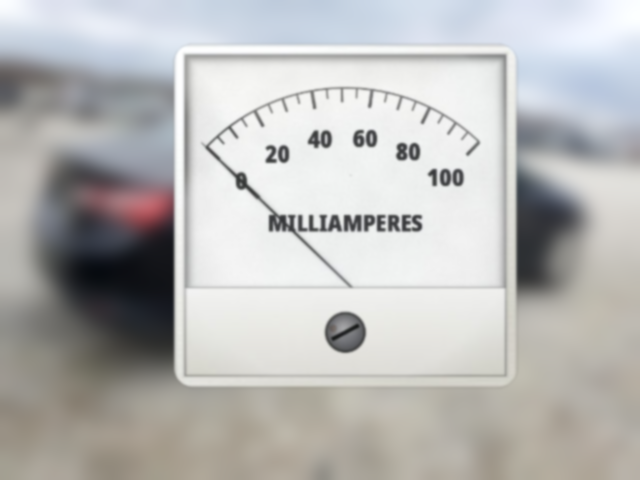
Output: mA 0
